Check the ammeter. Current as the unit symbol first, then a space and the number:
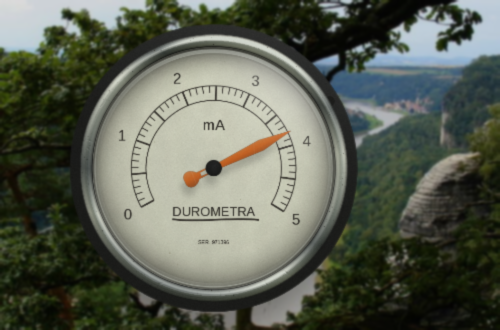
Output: mA 3.8
